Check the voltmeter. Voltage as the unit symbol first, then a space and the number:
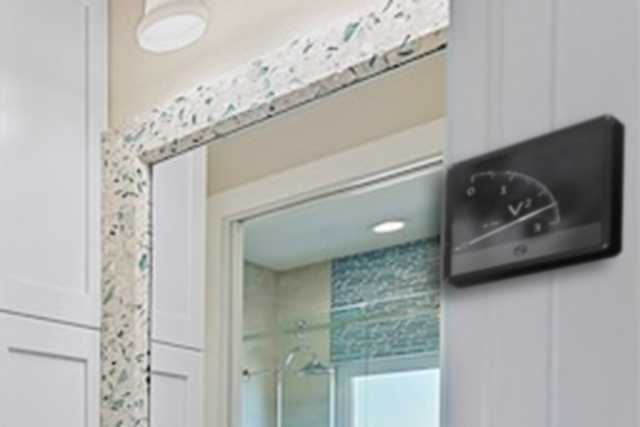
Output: V 2.5
